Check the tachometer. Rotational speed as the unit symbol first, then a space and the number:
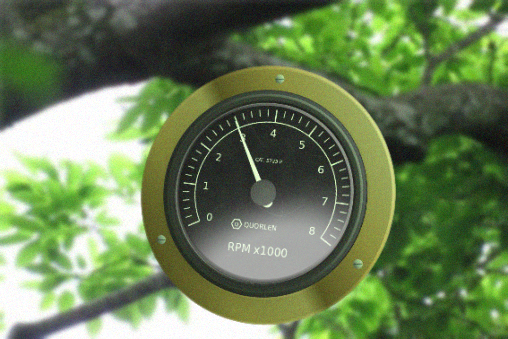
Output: rpm 3000
